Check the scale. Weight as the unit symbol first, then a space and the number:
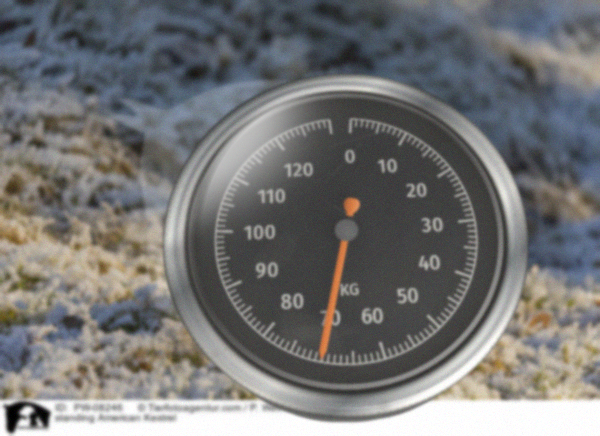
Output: kg 70
